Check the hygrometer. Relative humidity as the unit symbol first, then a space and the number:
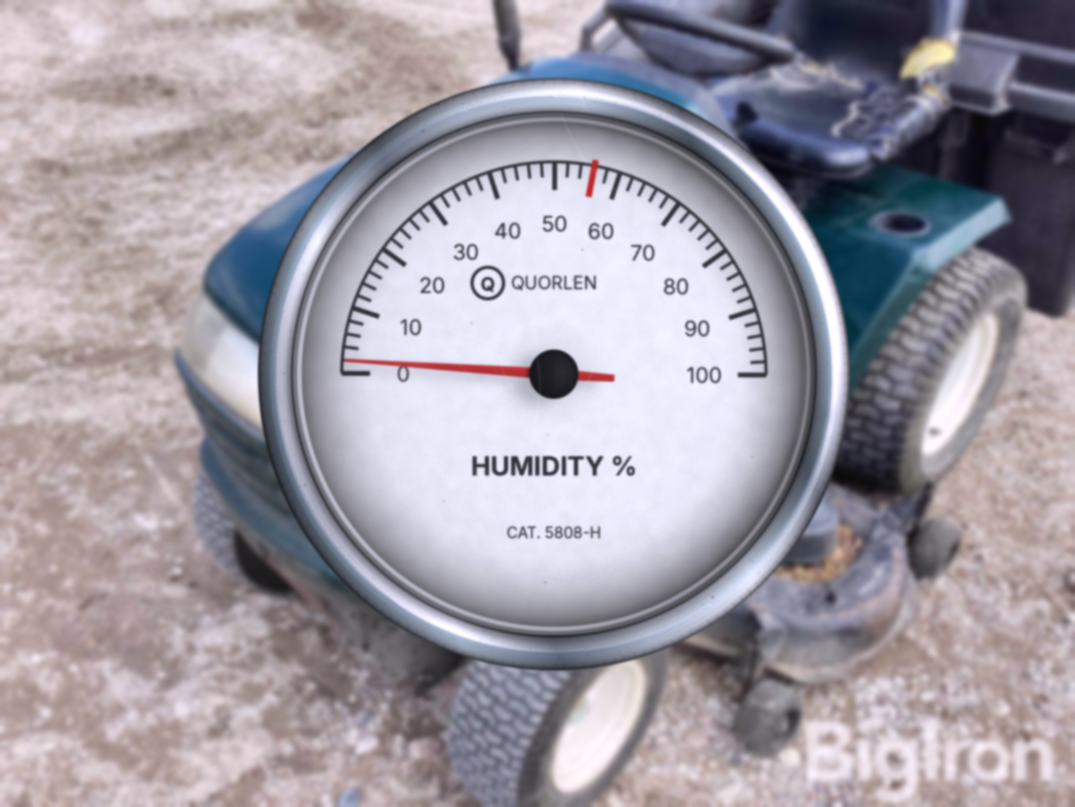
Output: % 2
